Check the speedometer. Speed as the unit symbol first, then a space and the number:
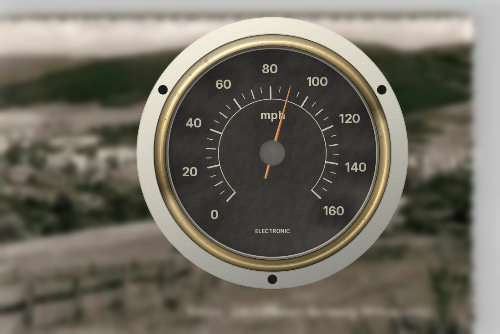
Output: mph 90
